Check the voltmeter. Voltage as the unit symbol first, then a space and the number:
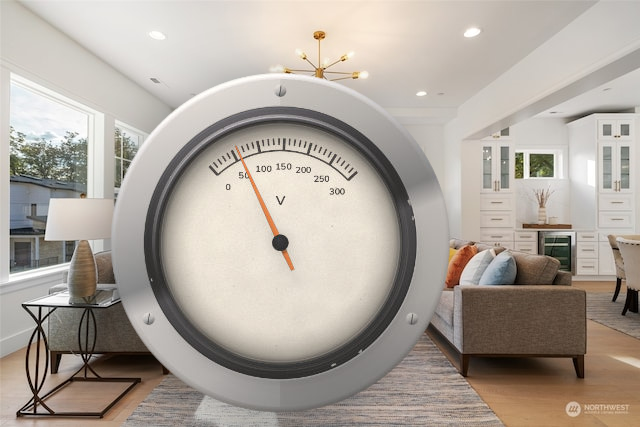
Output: V 60
